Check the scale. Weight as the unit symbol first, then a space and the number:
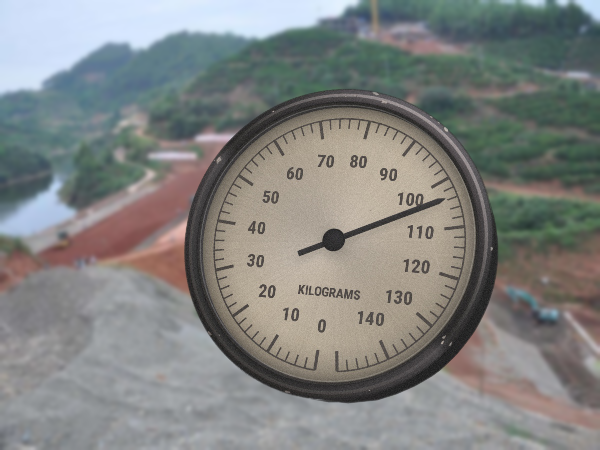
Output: kg 104
